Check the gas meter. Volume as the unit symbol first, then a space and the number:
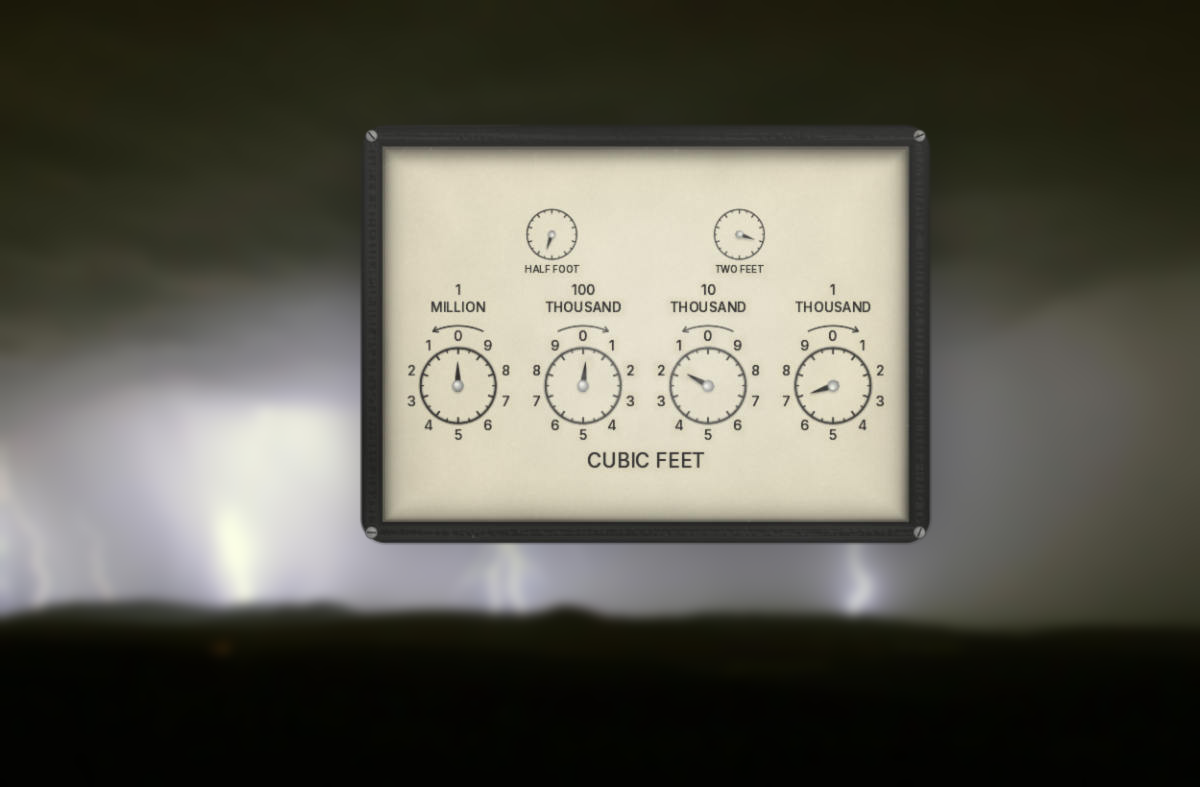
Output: ft³ 1700
